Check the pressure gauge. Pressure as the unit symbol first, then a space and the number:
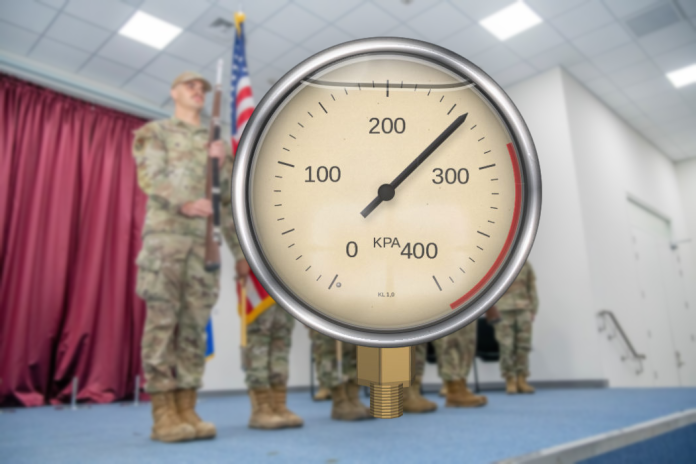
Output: kPa 260
